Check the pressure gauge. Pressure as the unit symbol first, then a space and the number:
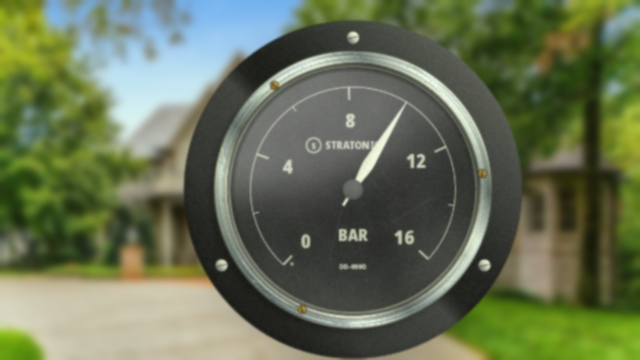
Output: bar 10
